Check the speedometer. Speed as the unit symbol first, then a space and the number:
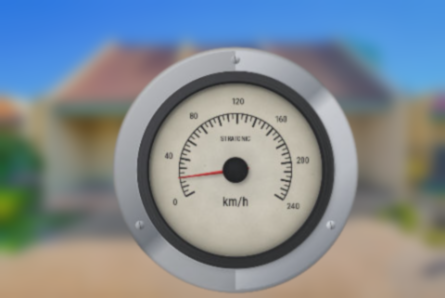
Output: km/h 20
